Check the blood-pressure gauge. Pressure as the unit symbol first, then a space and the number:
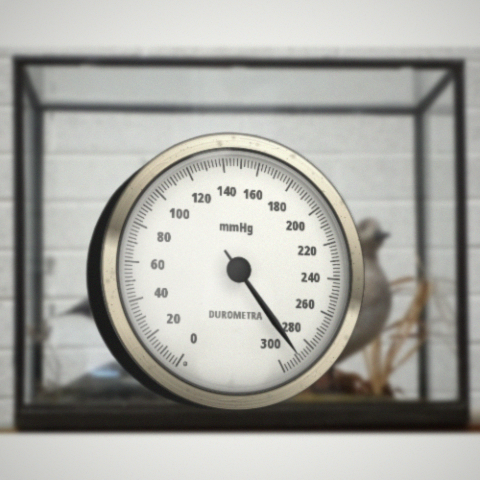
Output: mmHg 290
